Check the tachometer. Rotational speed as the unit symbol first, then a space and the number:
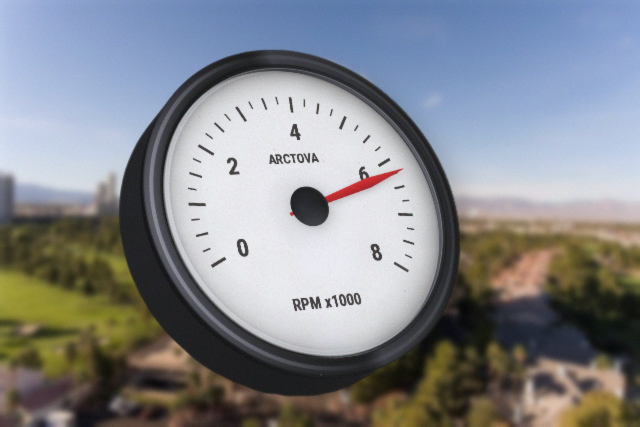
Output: rpm 6250
